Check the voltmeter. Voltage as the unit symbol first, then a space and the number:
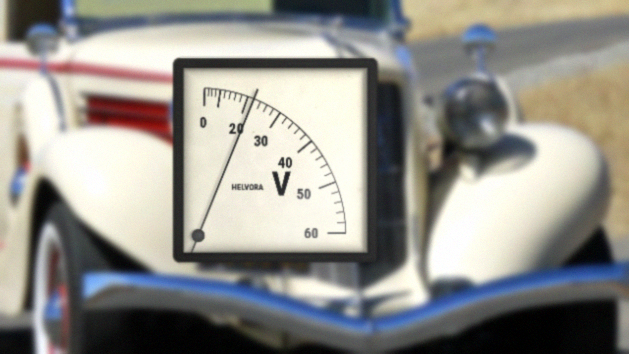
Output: V 22
